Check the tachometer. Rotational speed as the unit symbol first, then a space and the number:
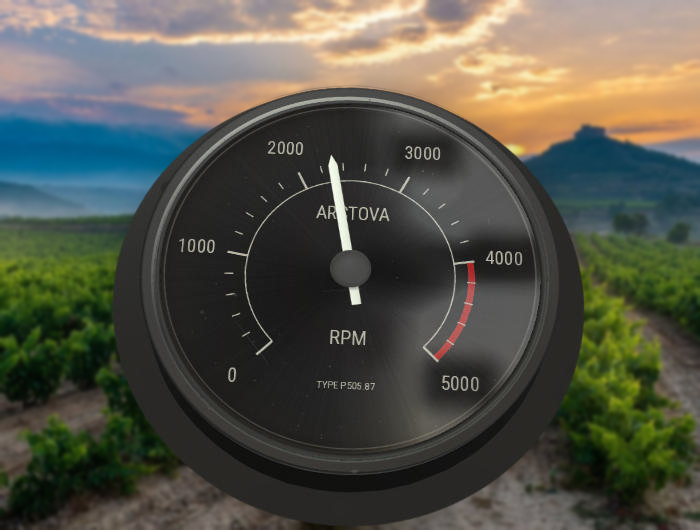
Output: rpm 2300
